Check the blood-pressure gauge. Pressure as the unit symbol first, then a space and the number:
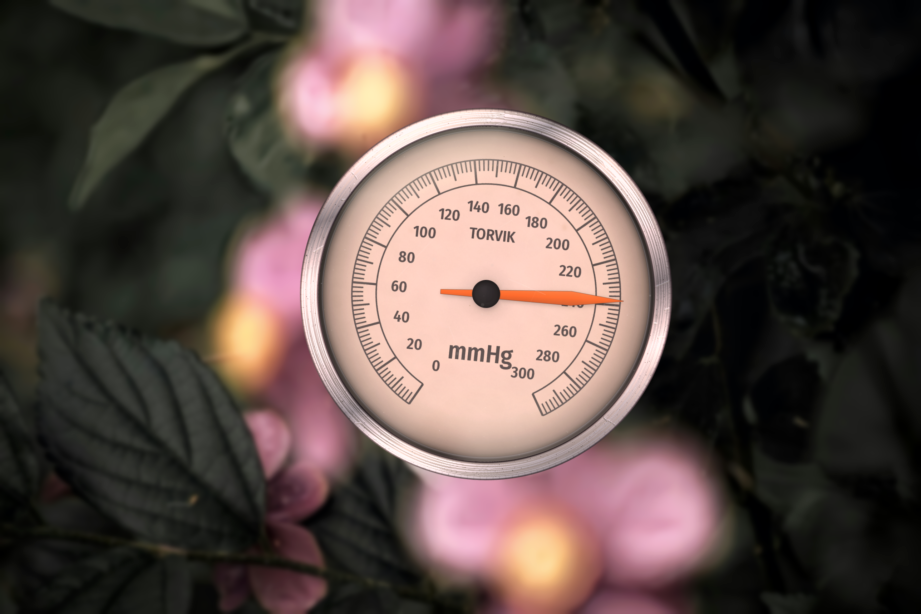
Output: mmHg 238
